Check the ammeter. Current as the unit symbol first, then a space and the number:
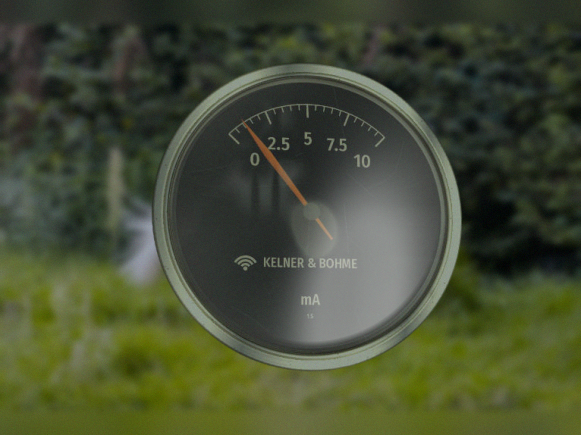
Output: mA 1
